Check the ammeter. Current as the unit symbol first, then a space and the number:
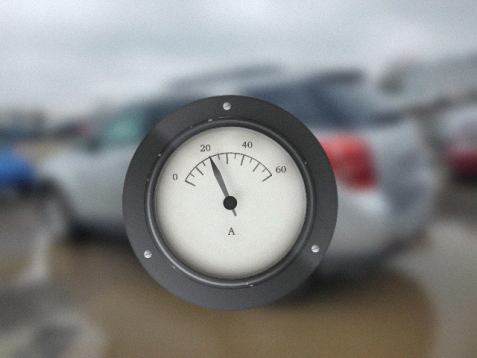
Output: A 20
